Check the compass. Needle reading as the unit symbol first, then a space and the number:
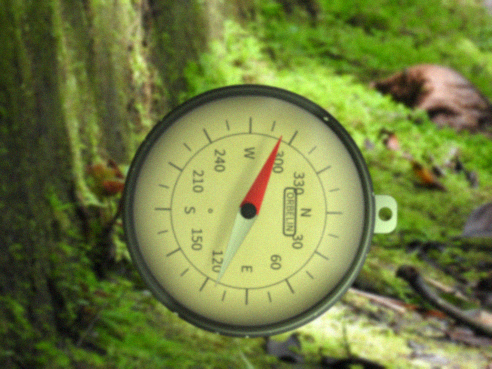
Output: ° 292.5
